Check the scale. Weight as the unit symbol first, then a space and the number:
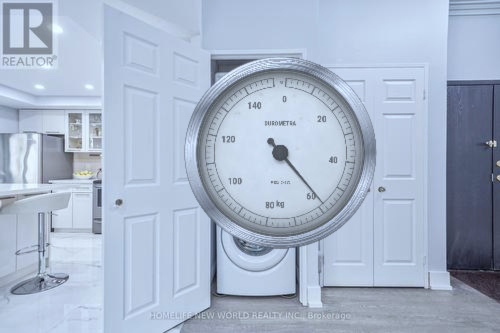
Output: kg 58
